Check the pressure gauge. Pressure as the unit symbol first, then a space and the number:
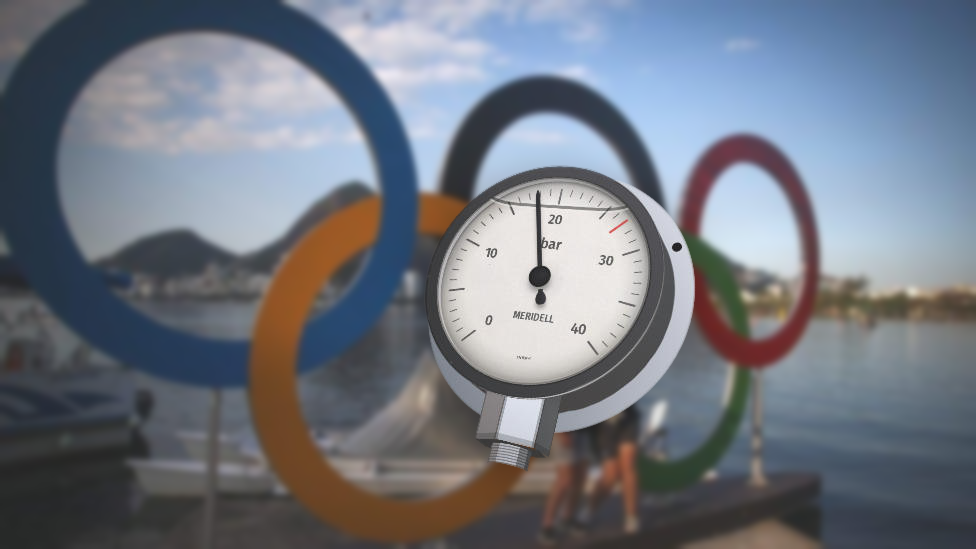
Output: bar 18
